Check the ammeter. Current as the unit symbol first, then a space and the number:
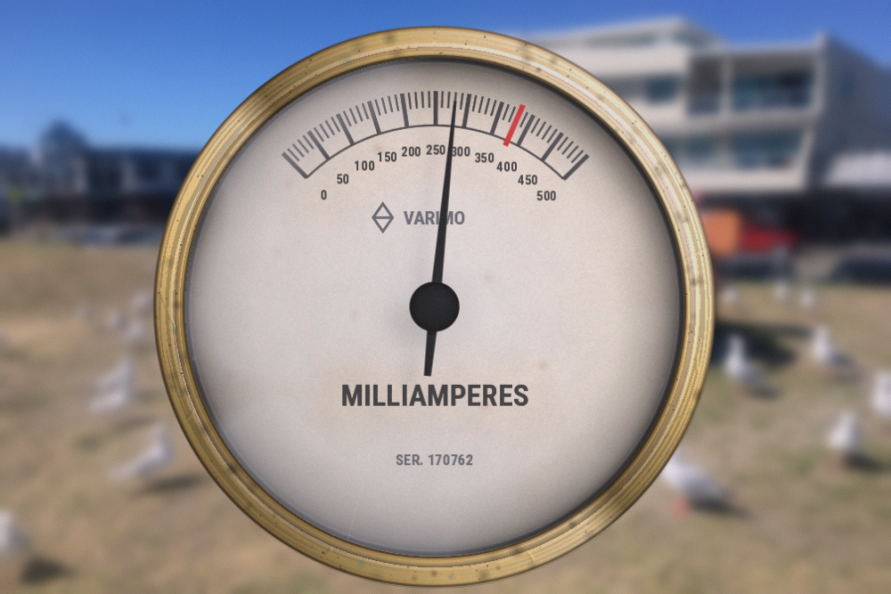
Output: mA 280
